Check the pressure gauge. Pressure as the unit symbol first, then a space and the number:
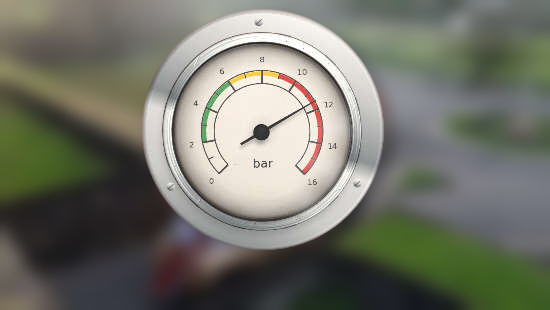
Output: bar 11.5
